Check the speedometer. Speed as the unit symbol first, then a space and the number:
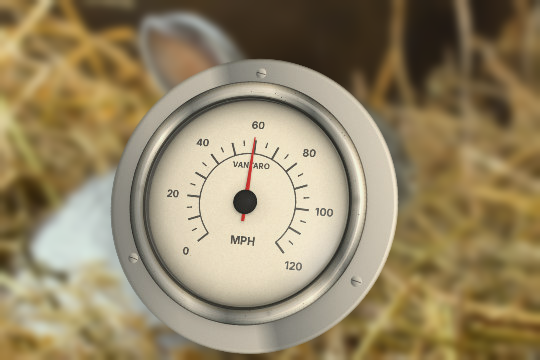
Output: mph 60
